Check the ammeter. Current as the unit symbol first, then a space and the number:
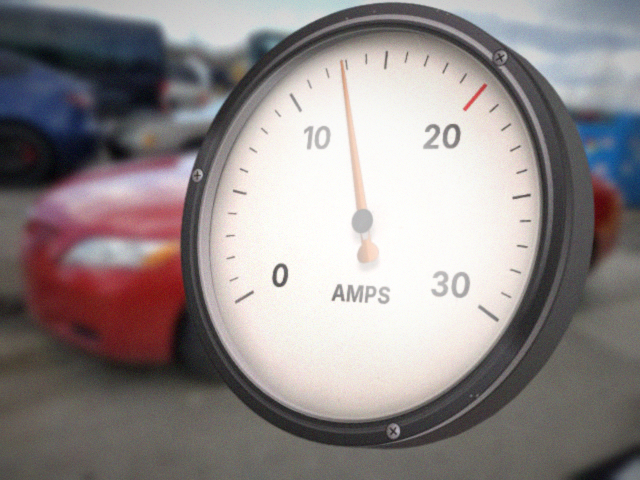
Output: A 13
